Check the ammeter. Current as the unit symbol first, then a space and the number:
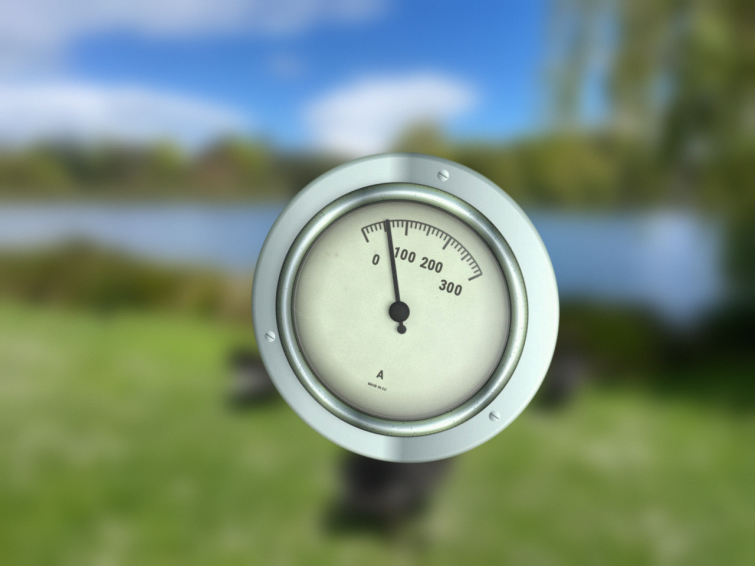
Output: A 60
